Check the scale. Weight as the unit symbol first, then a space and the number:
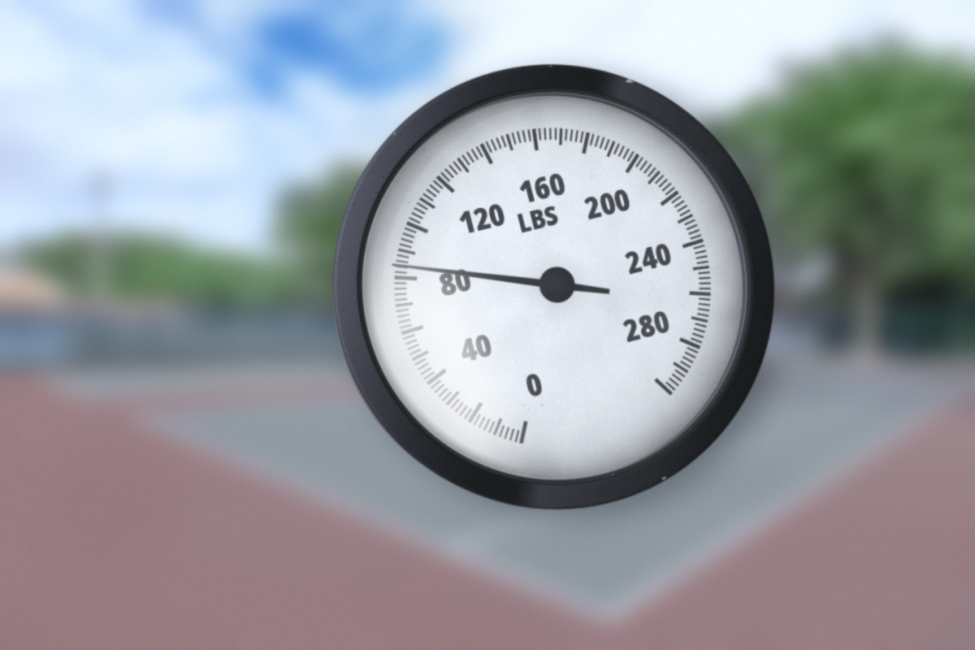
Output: lb 84
